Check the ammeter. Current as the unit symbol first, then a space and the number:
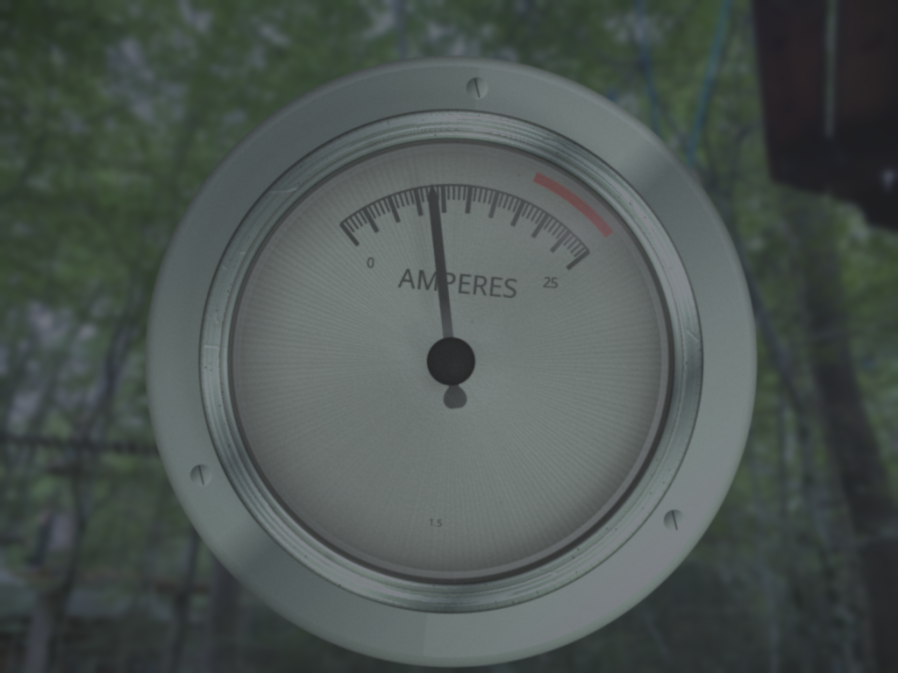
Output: A 9
